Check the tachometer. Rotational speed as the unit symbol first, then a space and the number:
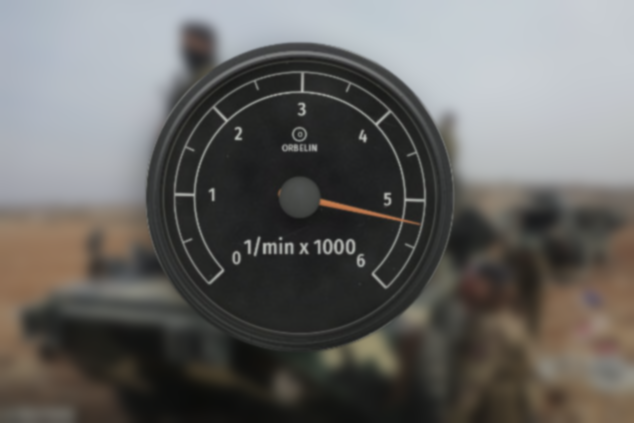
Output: rpm 5250
